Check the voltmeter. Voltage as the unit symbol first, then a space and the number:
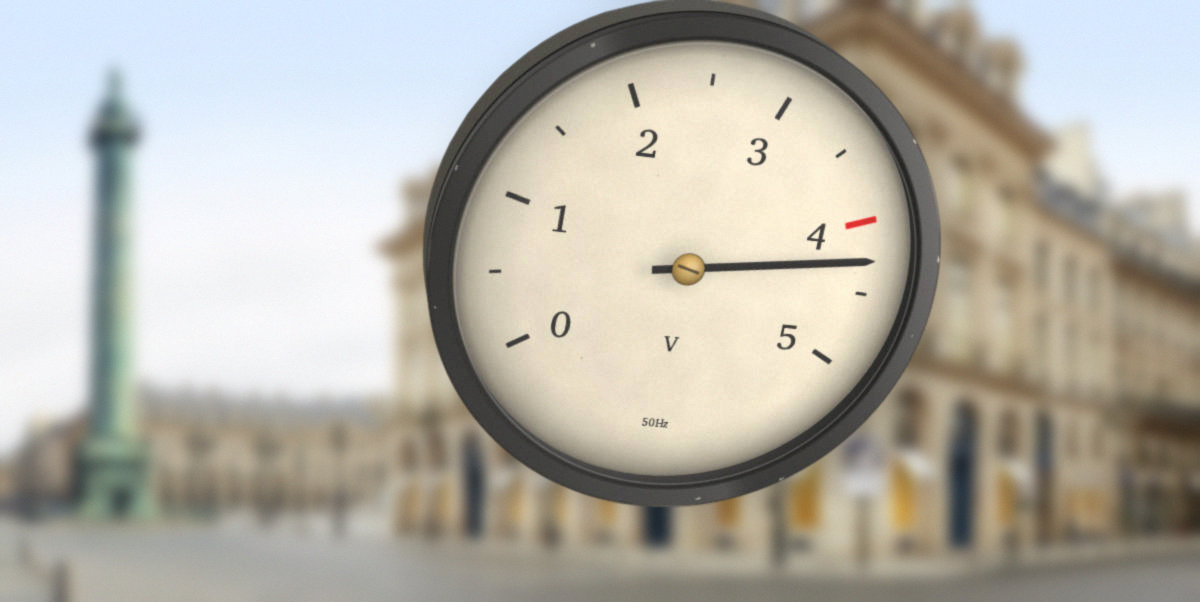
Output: V 4.25
